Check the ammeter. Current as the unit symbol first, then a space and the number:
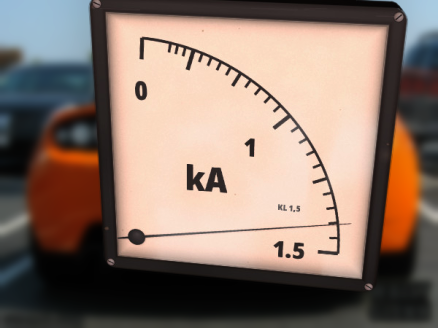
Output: kA 1.4
